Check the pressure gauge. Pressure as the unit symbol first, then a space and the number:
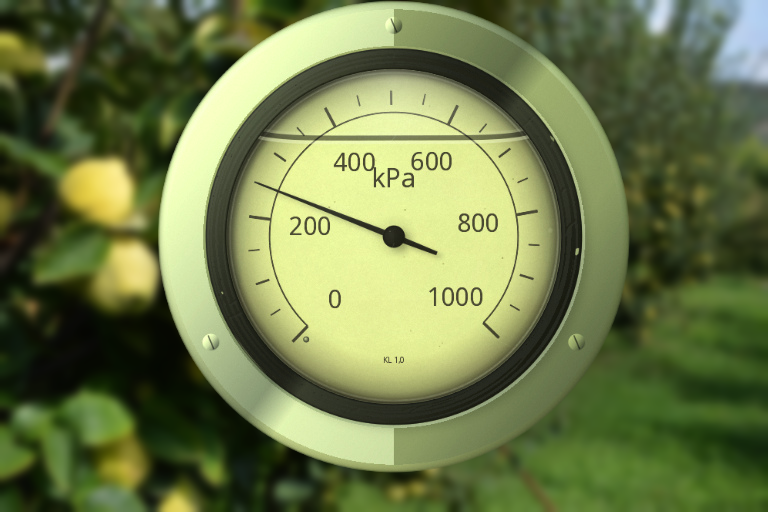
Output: kPa 250
